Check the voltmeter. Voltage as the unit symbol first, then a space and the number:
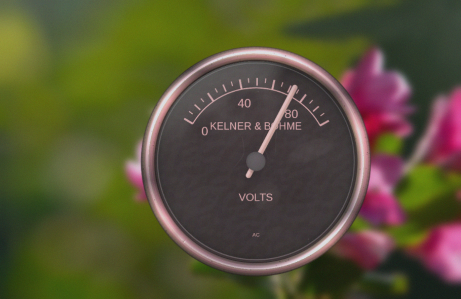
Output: V 72.5
